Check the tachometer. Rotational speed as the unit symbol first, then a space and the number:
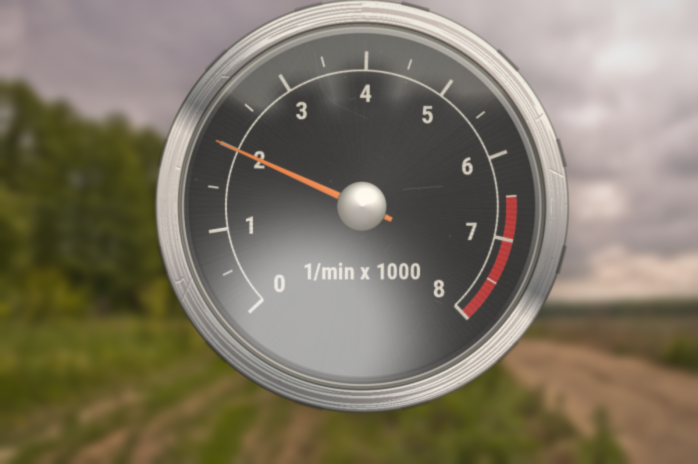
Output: rpm 2000
